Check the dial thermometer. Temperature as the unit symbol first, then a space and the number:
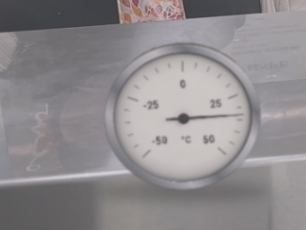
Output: °C 32.5
